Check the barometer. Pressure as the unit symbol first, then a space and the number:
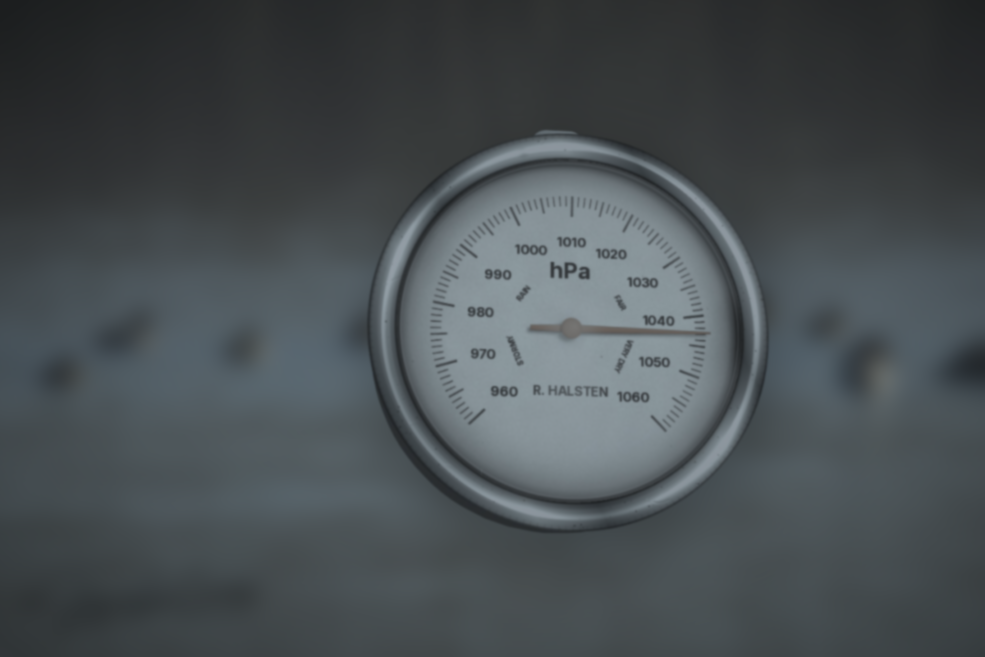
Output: hPa 1043
